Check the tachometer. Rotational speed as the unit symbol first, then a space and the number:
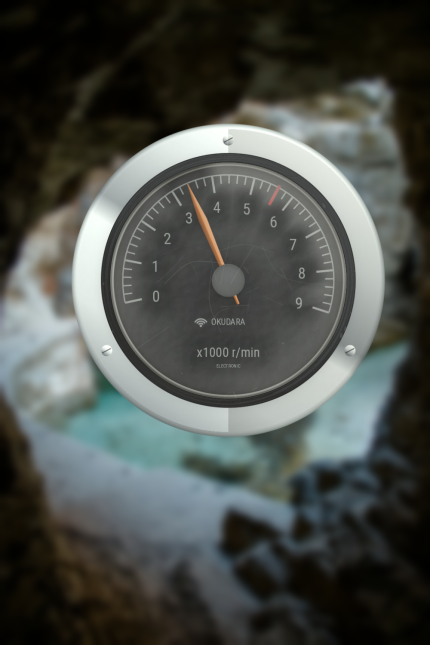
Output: rpm 3400
